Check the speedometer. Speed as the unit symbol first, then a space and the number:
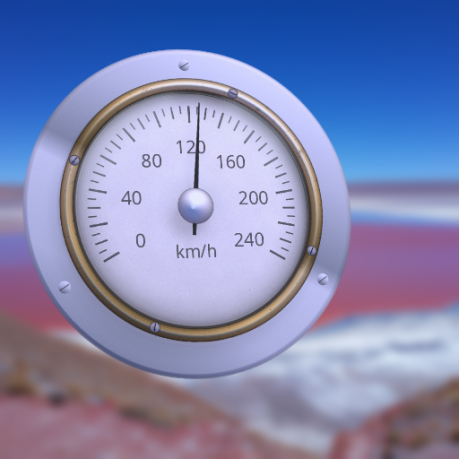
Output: km/h 125
